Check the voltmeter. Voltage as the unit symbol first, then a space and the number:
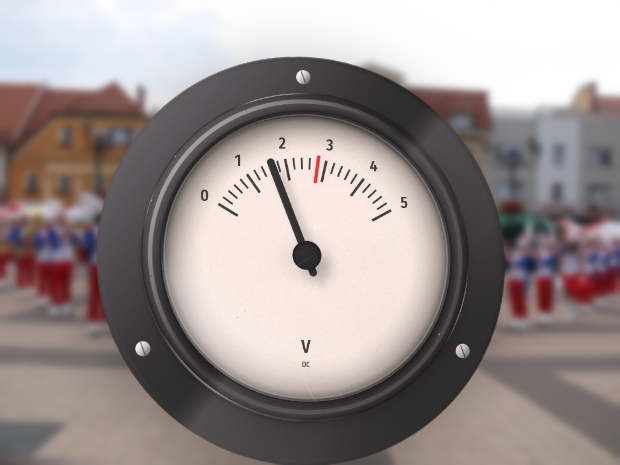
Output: V 1.6
